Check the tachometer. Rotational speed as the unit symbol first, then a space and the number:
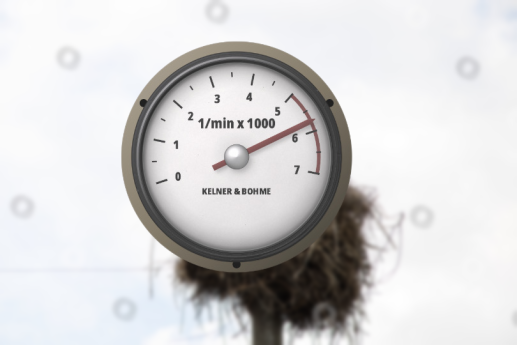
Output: rpm 5750
